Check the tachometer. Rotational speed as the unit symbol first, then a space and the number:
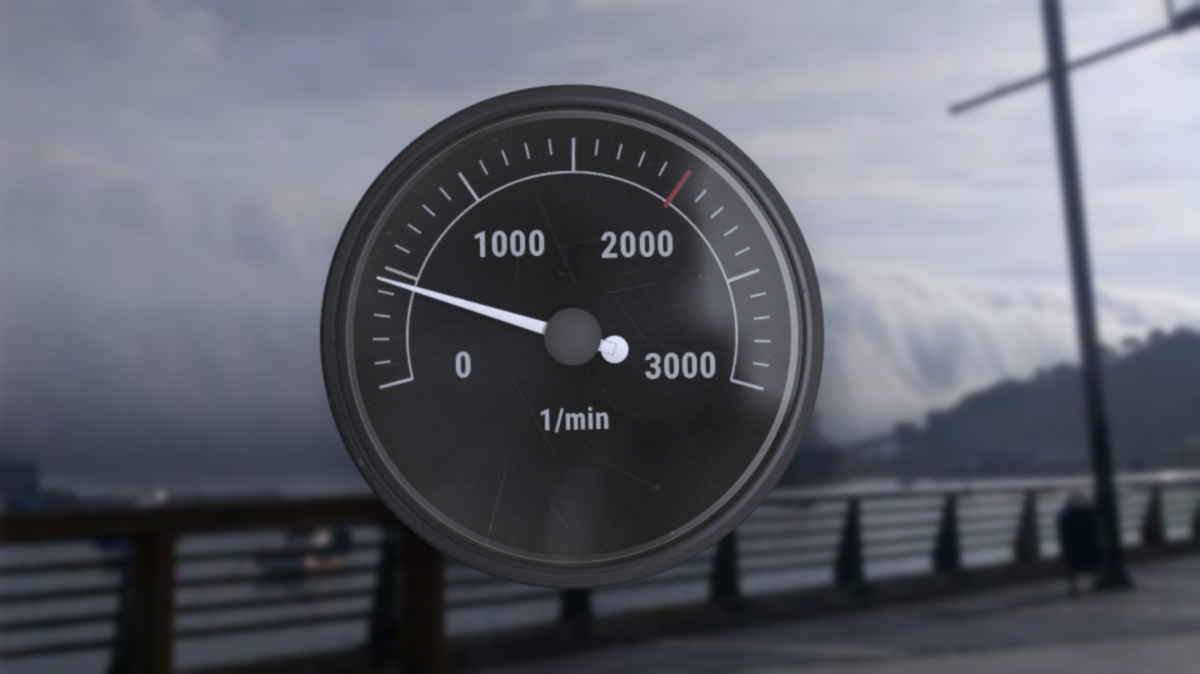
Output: rpm 450
